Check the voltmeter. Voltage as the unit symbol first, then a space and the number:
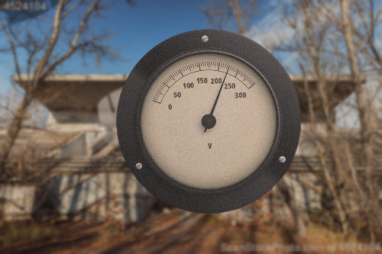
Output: V 225
